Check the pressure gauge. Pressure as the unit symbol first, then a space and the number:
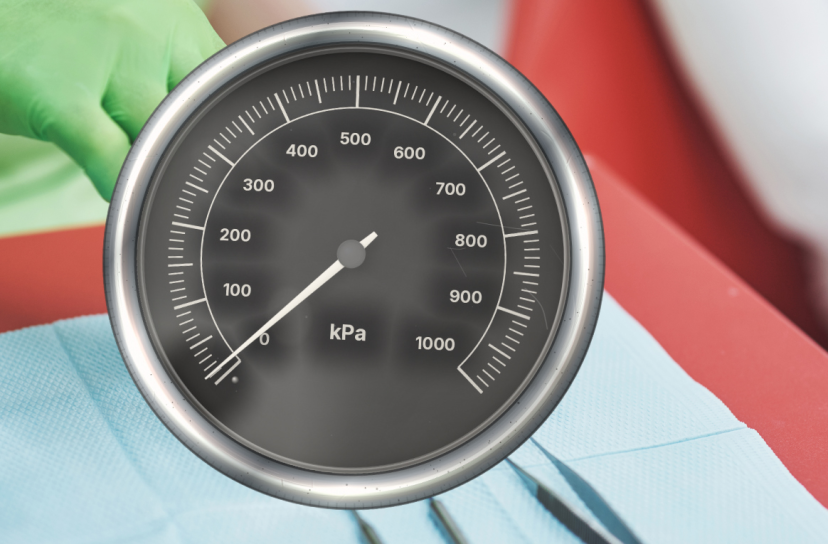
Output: kPa 10
